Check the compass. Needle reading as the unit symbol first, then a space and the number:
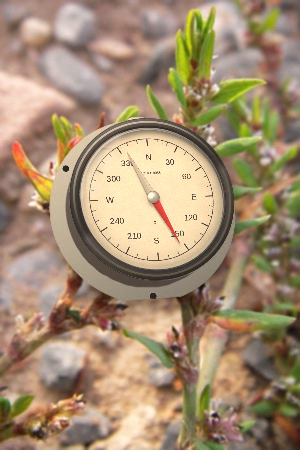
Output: ° 155
